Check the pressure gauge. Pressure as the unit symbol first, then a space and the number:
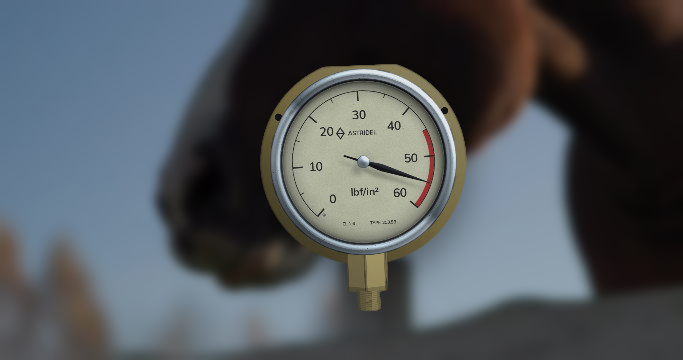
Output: psi 55
